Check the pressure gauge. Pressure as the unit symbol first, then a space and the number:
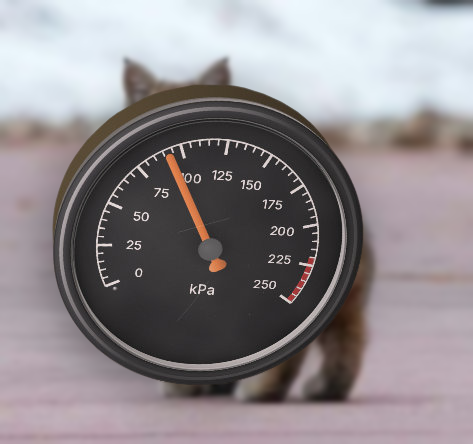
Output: kPa 92.5
